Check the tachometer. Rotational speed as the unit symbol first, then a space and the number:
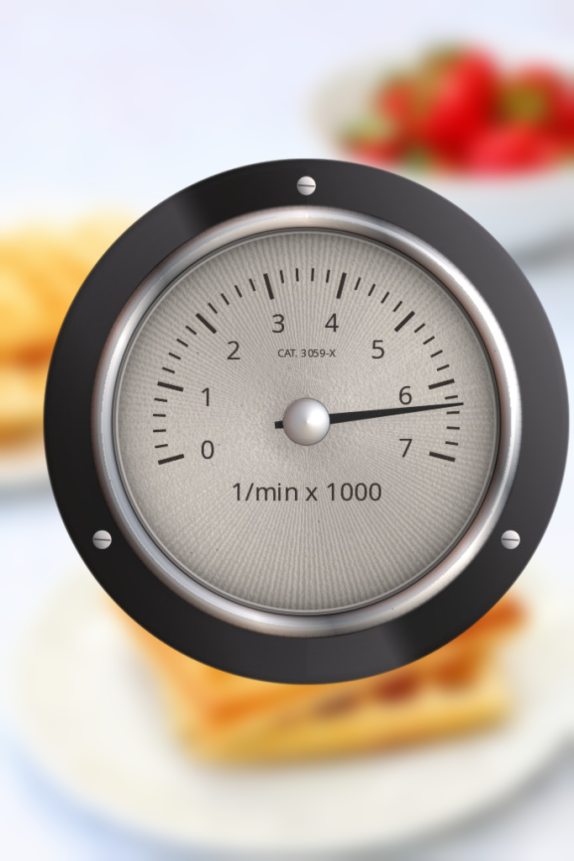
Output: rpm 6300
